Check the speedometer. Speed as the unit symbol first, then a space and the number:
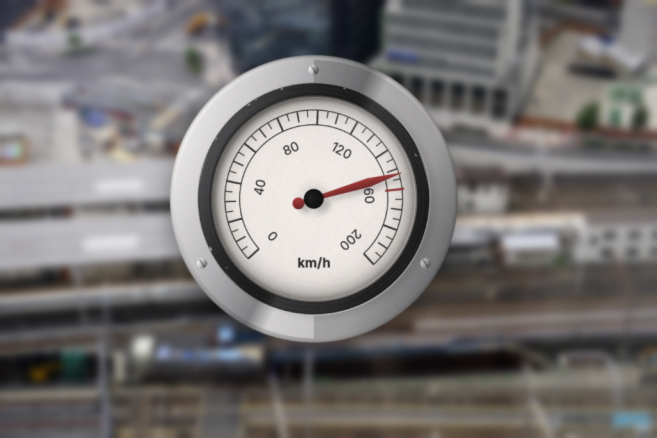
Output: km/h 152.5
